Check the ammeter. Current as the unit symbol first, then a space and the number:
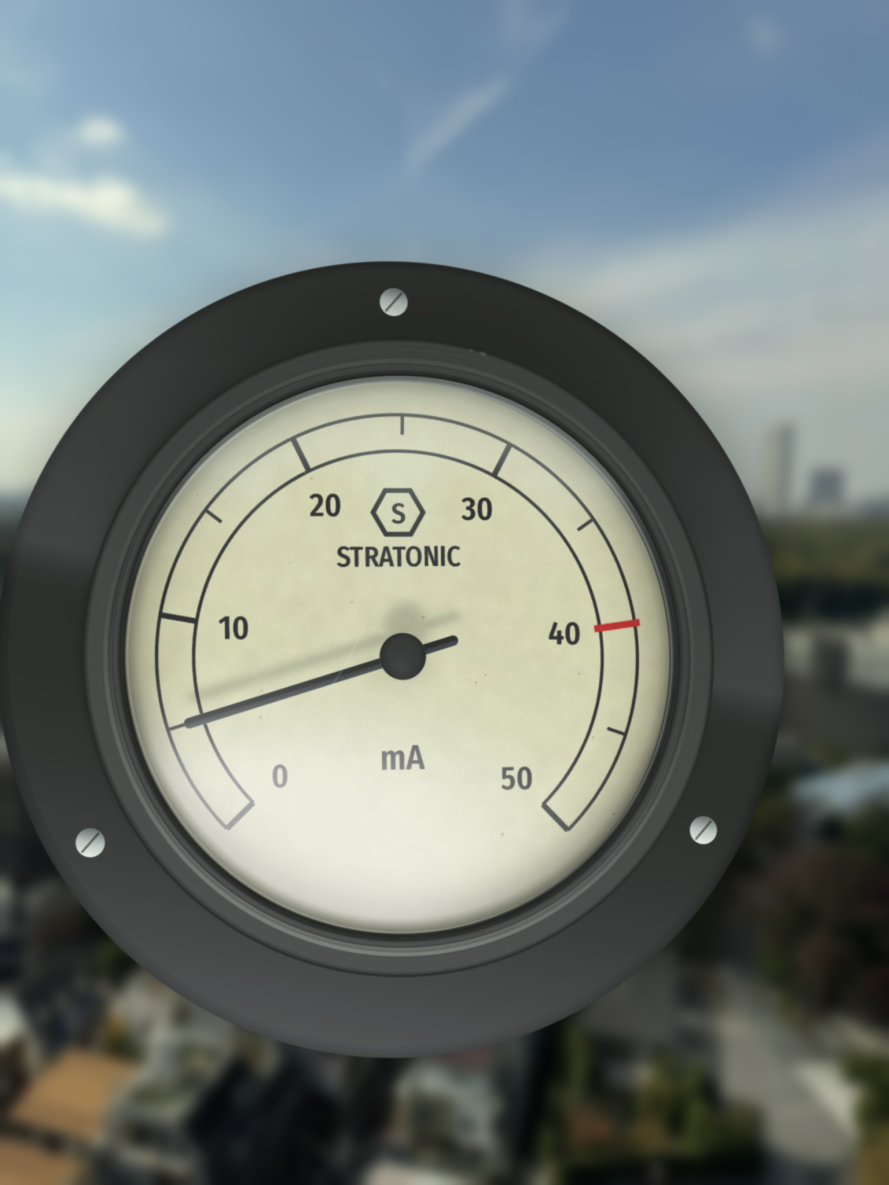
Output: mA 5
